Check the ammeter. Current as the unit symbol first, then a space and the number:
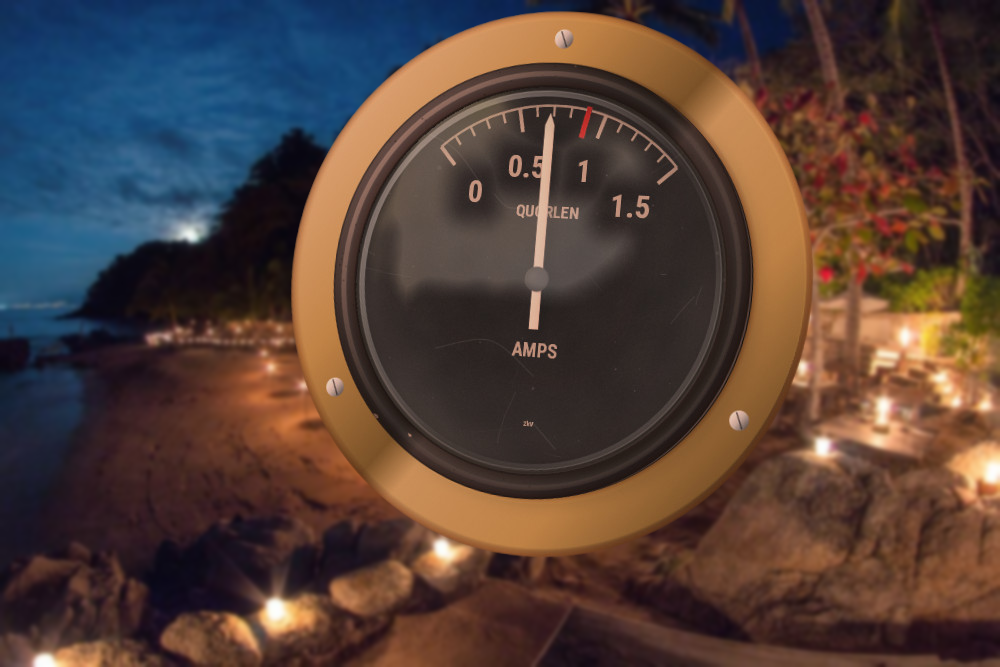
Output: A 0.7
